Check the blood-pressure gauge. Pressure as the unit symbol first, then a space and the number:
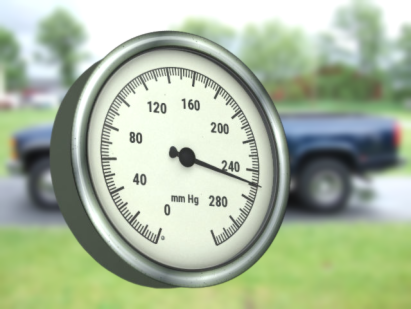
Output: mmHg 250
